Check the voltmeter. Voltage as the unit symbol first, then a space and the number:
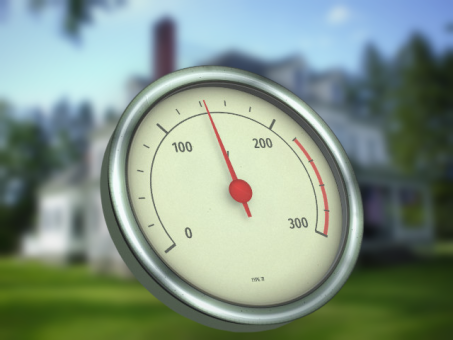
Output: V 140
